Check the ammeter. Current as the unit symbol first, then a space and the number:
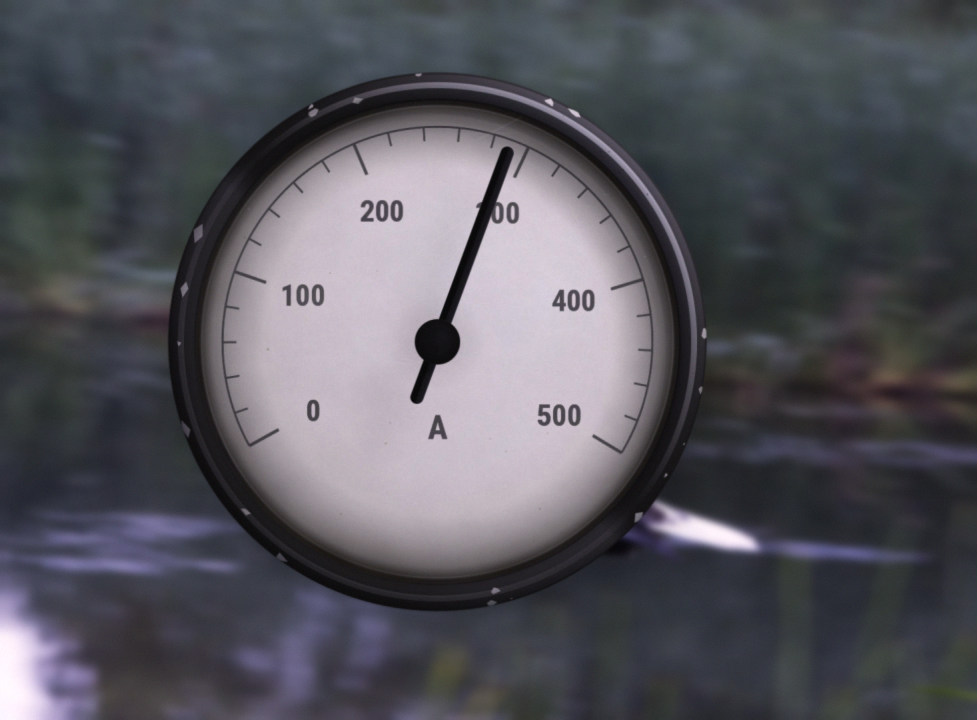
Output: A 290
